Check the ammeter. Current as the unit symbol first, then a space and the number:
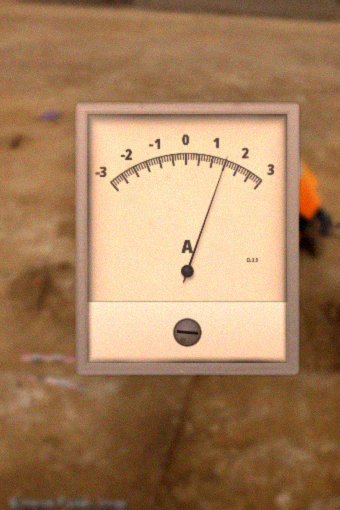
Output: A 1.5
